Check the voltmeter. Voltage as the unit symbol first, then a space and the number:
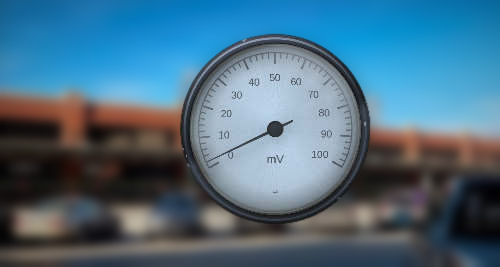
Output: mV 2
